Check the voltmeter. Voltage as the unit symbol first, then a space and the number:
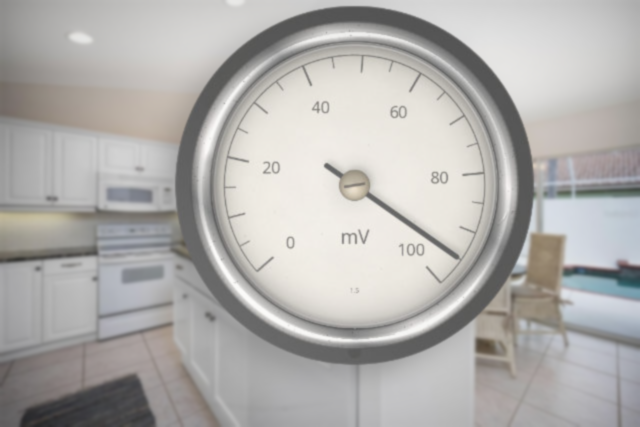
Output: mV 95
